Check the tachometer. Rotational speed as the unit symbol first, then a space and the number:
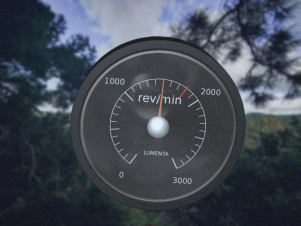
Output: rpm 1500
